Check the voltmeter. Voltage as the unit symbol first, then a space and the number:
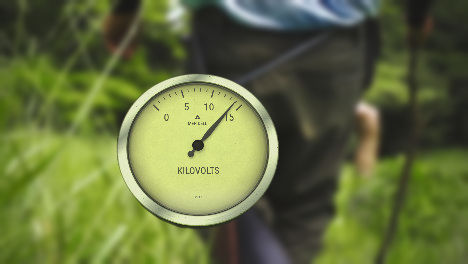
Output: kV 14
